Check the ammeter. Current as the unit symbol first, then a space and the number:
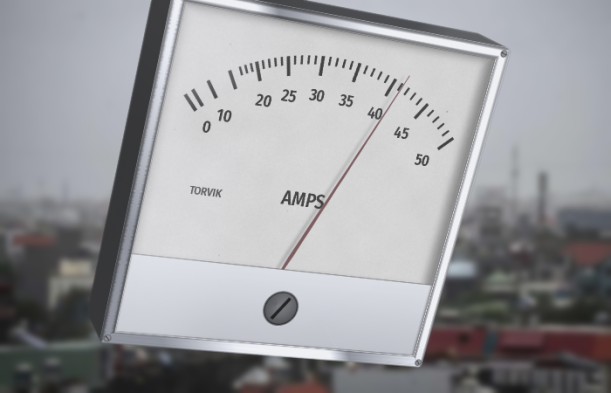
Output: A 41
